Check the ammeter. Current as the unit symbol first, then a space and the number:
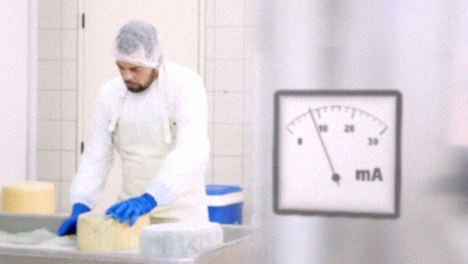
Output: mA 8
